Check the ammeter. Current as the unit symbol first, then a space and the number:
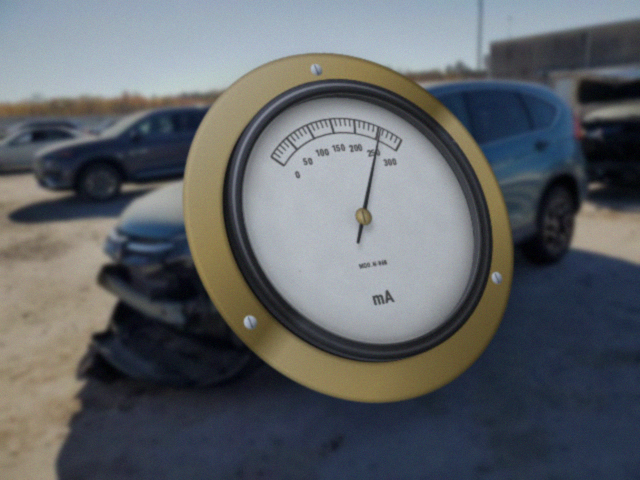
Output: mA 250
